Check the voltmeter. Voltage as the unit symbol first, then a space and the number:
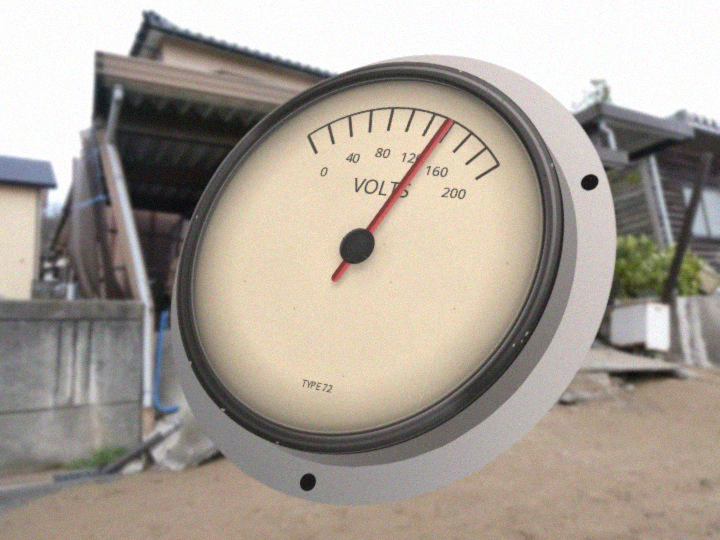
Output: V 140
